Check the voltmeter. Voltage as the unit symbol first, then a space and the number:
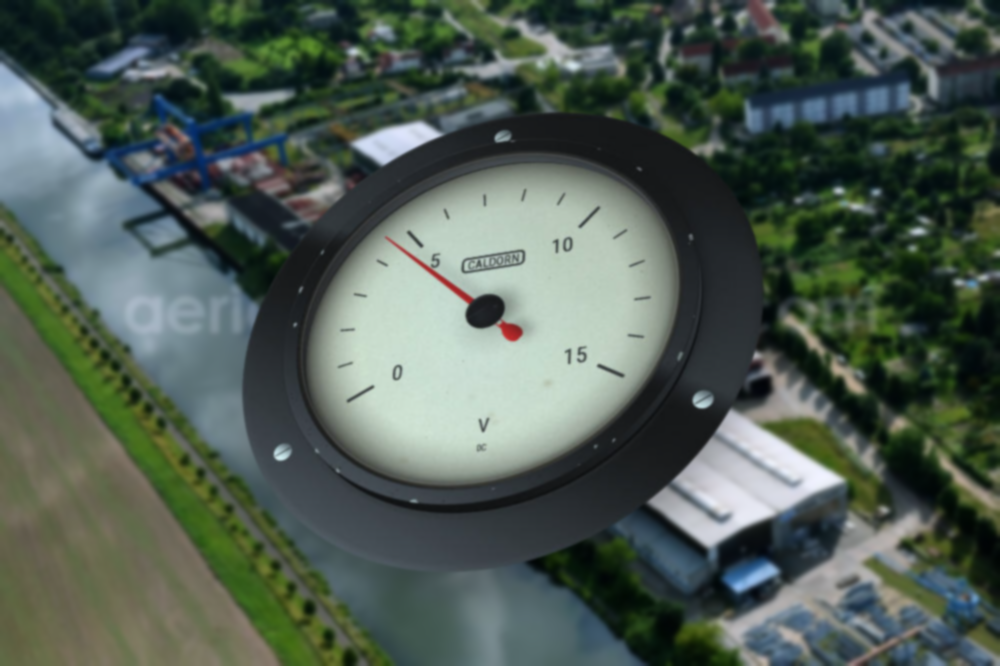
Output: V 4.5
